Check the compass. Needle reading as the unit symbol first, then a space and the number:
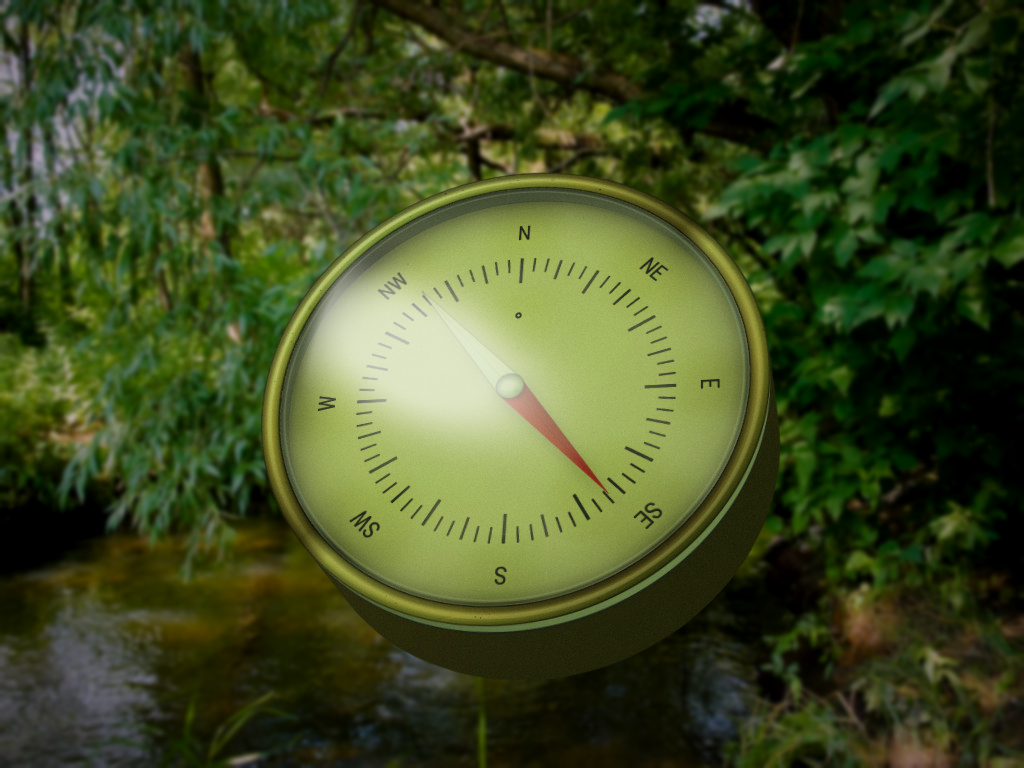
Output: ° 140
